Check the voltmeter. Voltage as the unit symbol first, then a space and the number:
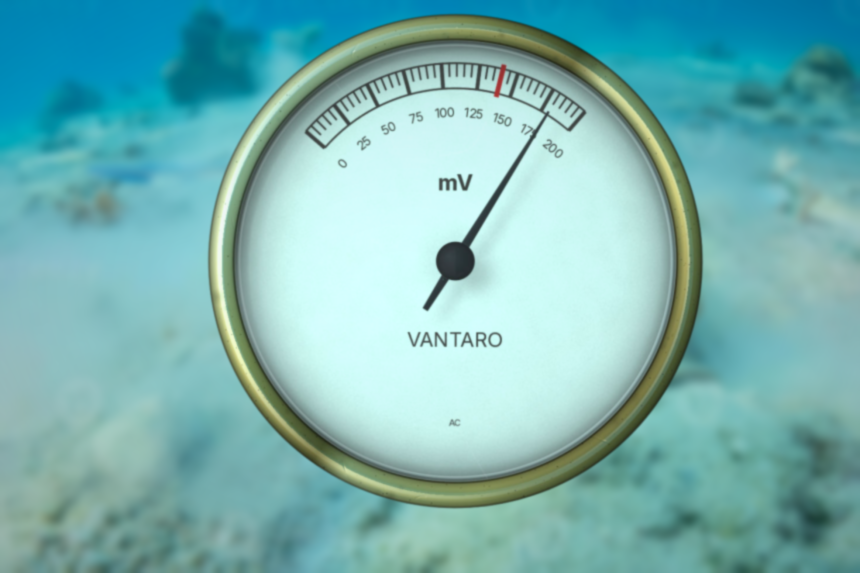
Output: mV 180
